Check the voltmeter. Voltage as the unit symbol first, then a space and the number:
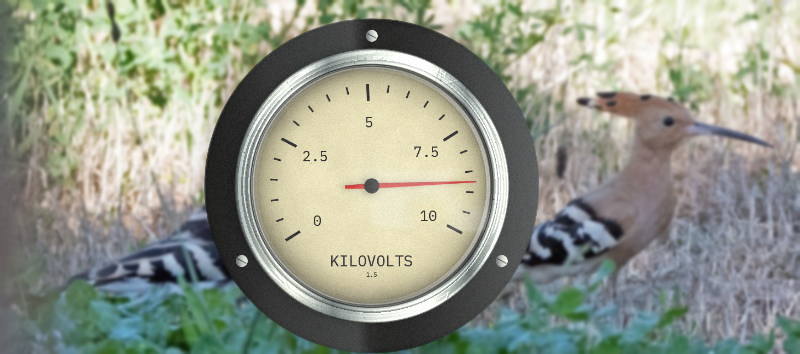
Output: kV 8.75
